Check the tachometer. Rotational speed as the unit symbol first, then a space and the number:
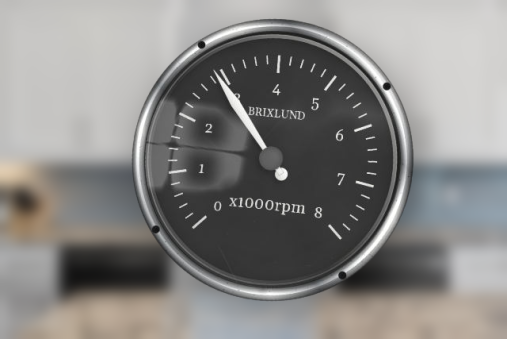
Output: rpm 2900
